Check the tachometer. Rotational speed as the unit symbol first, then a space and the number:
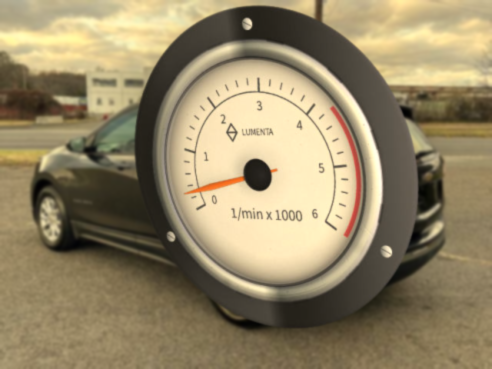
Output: rpm 300
